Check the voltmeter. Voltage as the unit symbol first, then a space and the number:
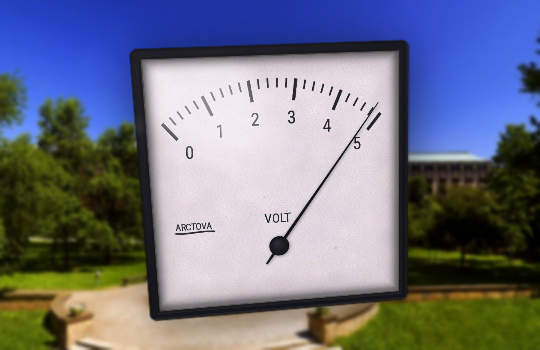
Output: V 4.8
